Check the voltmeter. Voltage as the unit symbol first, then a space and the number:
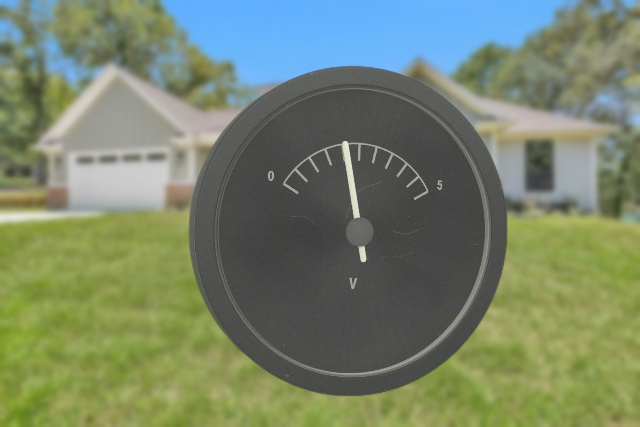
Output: V 2
